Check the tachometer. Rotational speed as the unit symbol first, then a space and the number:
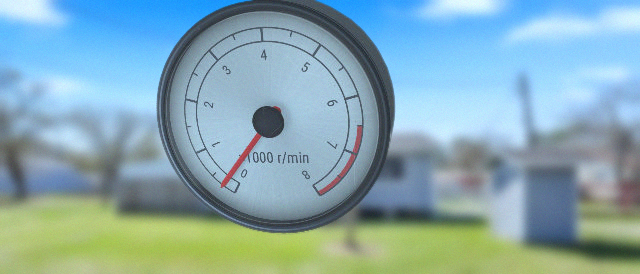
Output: rpm 250
